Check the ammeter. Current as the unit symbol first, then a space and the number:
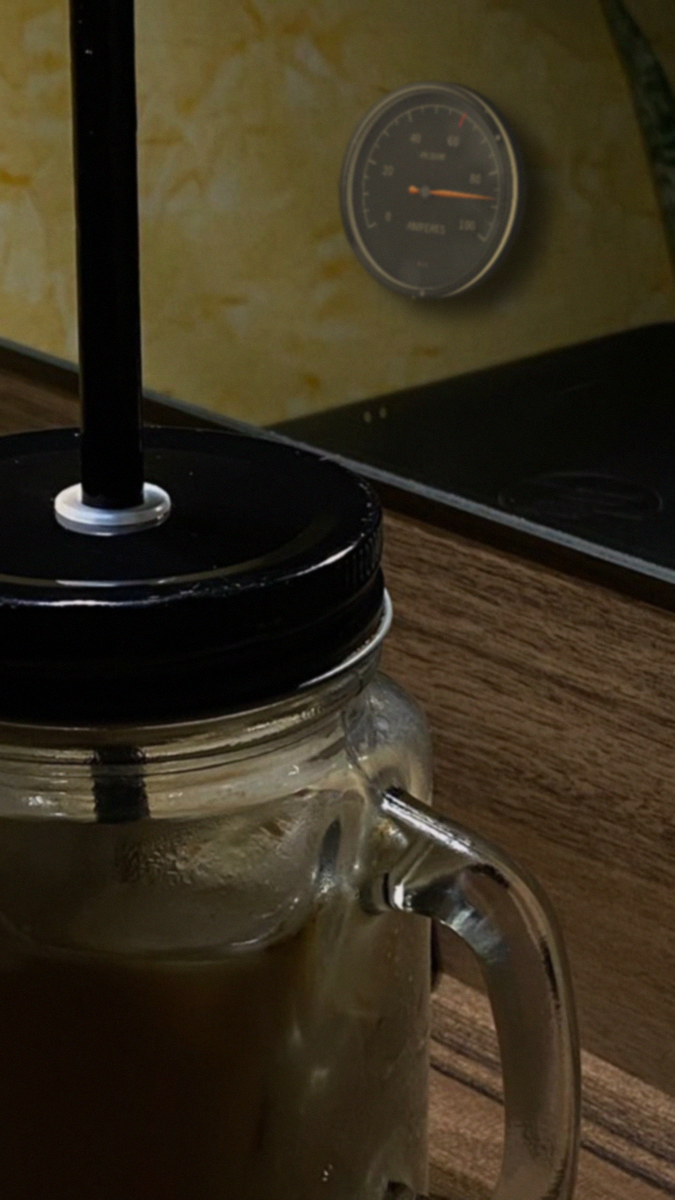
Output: A 87.5
